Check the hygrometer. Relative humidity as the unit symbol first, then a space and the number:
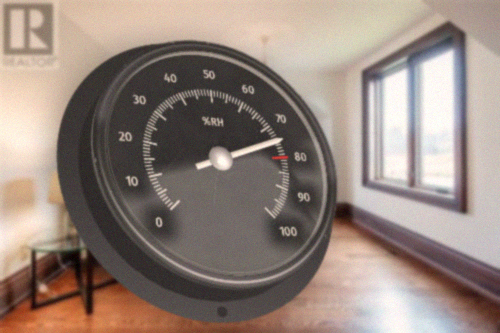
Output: % 75
